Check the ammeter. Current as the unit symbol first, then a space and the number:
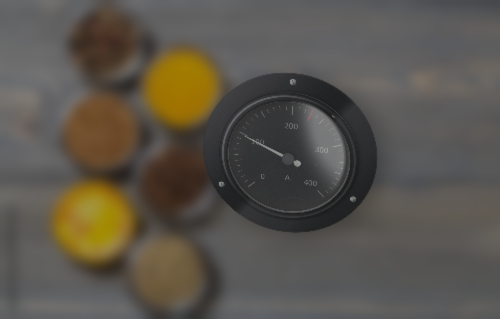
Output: A 100
